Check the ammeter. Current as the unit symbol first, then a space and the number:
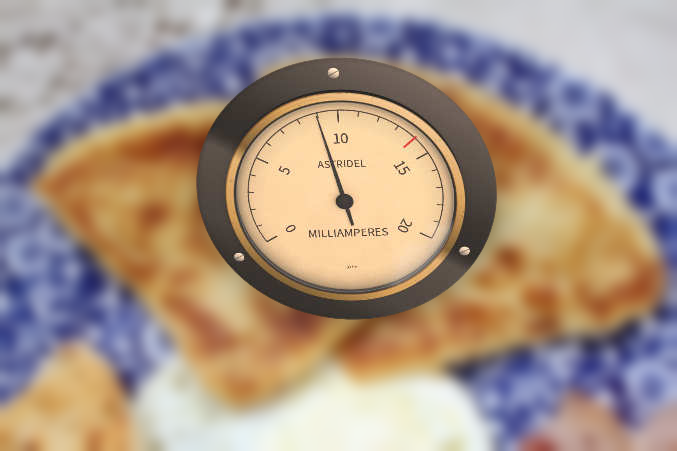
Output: mA 9
